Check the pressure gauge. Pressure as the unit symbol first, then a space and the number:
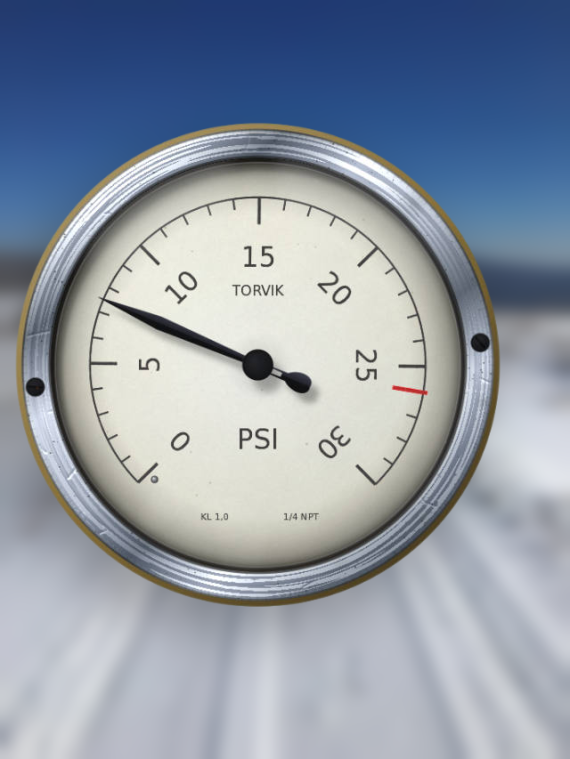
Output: psi 7.5
